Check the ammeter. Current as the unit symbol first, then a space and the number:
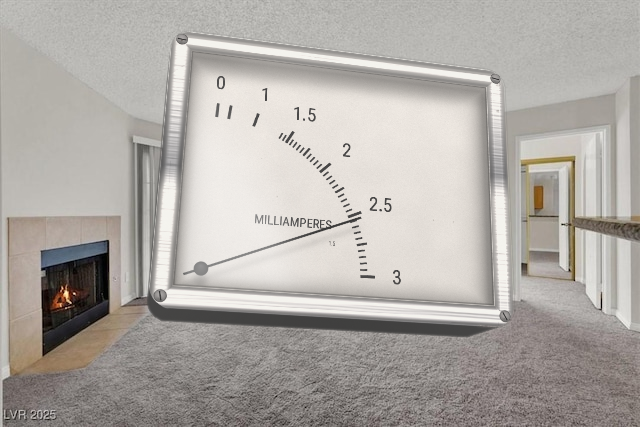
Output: mA 2.55
